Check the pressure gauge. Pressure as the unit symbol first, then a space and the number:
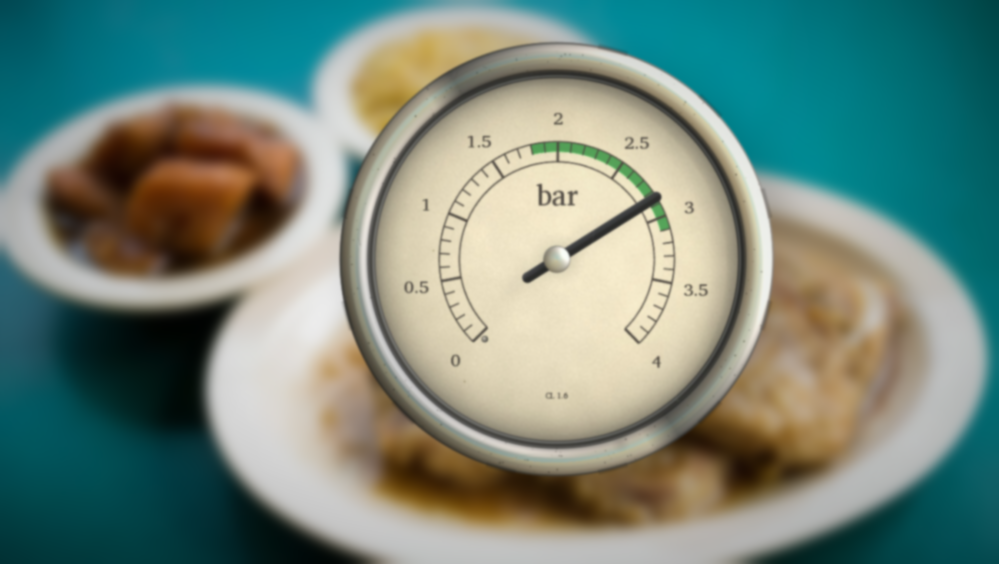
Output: bar 2.85
